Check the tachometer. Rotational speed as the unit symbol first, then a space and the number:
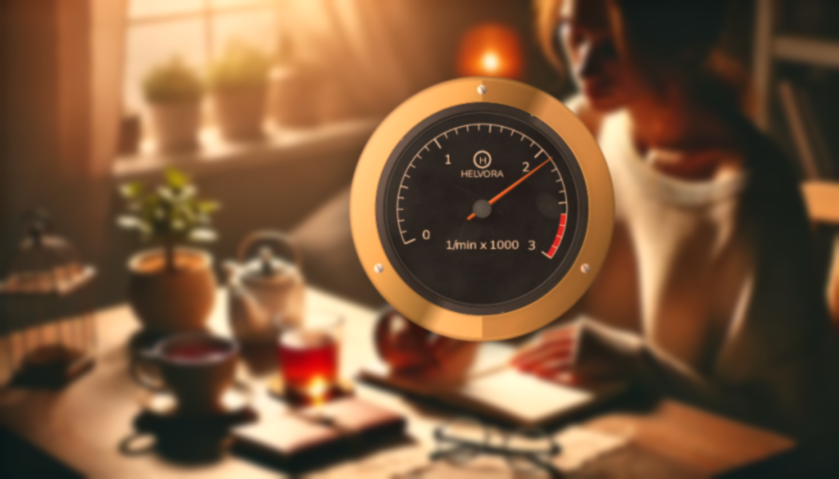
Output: rpm 2100
